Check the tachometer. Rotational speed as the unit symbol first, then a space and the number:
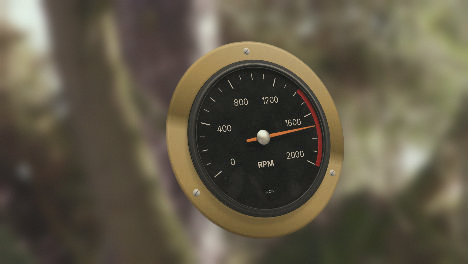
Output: rpm 1700
